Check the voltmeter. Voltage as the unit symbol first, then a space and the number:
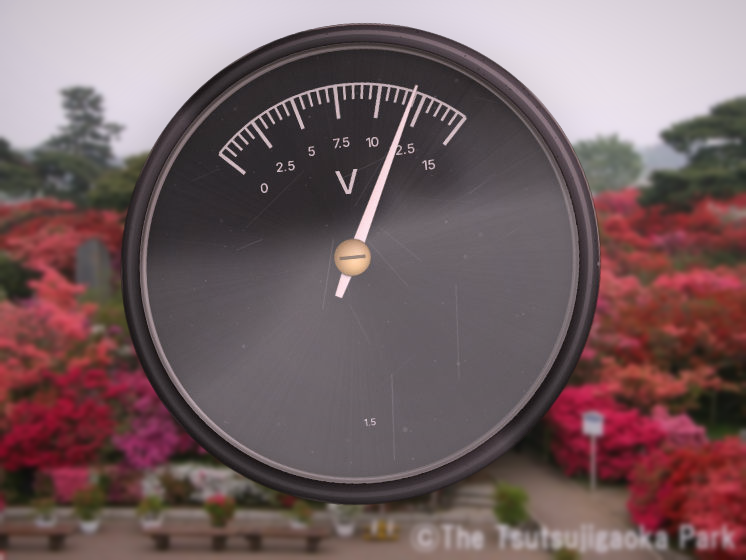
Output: V 12
